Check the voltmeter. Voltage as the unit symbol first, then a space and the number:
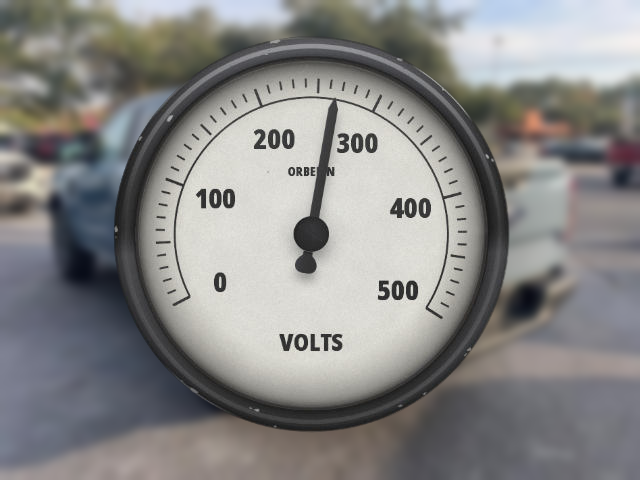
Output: V 265
